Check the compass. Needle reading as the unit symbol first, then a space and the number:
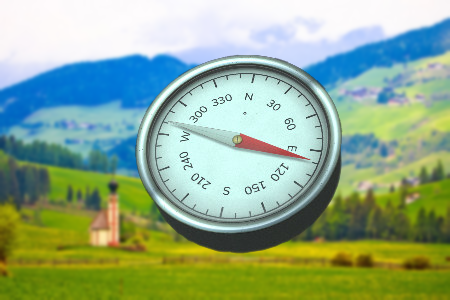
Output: ° 100
